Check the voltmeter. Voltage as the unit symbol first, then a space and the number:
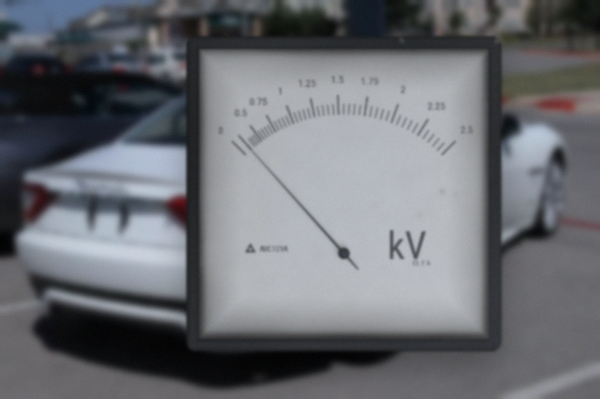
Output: kV 0.25
